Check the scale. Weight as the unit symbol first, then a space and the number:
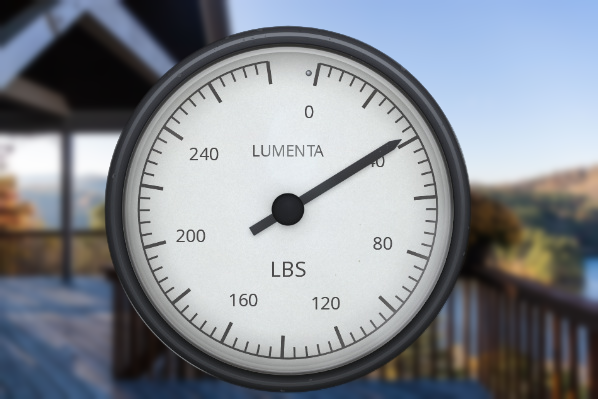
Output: lb 38
